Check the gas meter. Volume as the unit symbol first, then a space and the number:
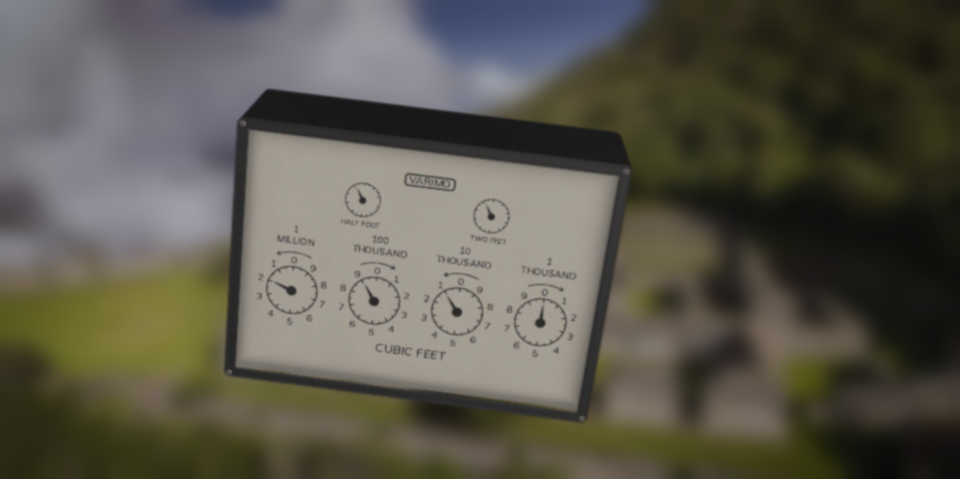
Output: ft³ 191000
